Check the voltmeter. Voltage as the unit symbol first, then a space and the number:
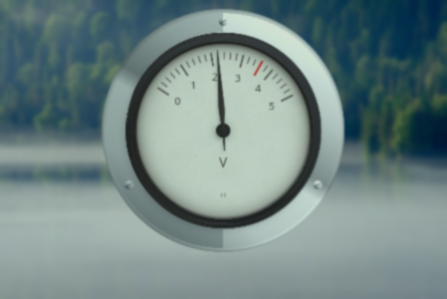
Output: V 2.2
